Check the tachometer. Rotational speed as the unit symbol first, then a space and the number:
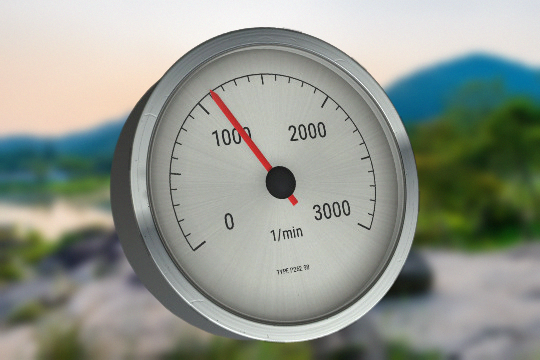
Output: rpm 1100
